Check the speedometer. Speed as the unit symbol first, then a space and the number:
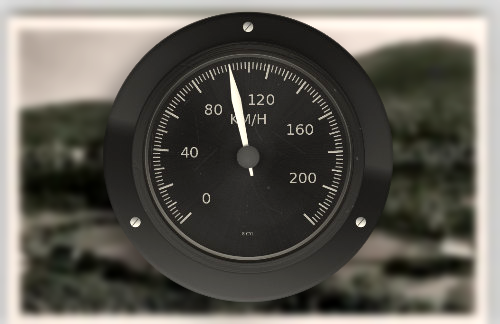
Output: km/h 100
